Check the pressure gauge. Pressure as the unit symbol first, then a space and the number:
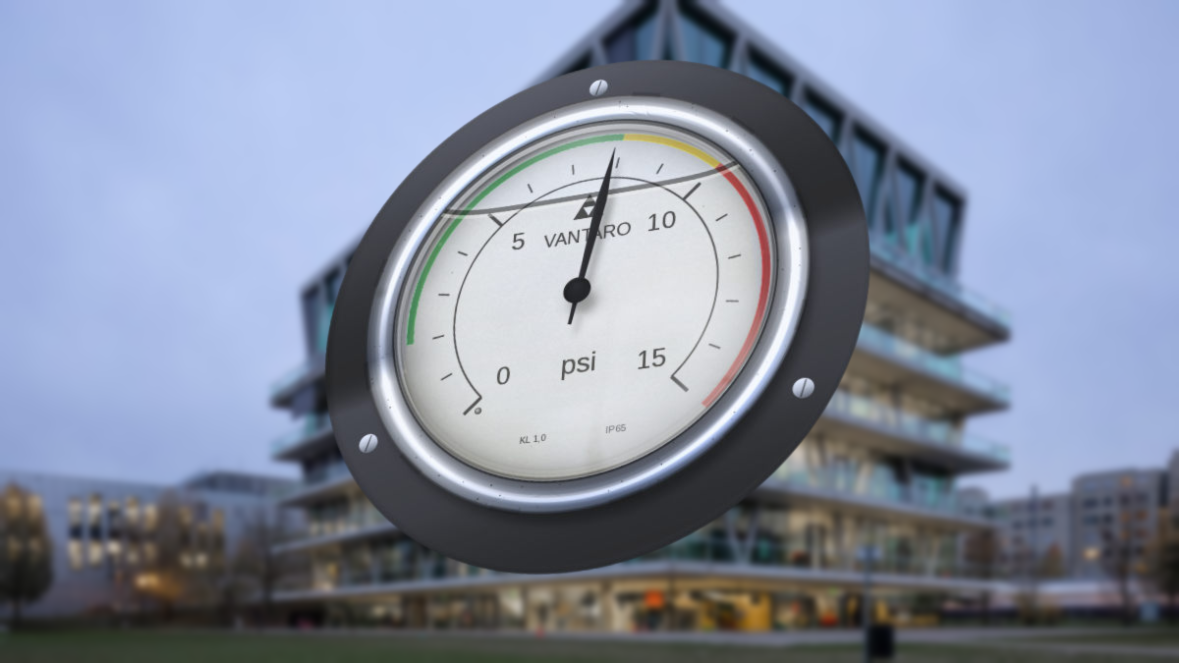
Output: psi 8
